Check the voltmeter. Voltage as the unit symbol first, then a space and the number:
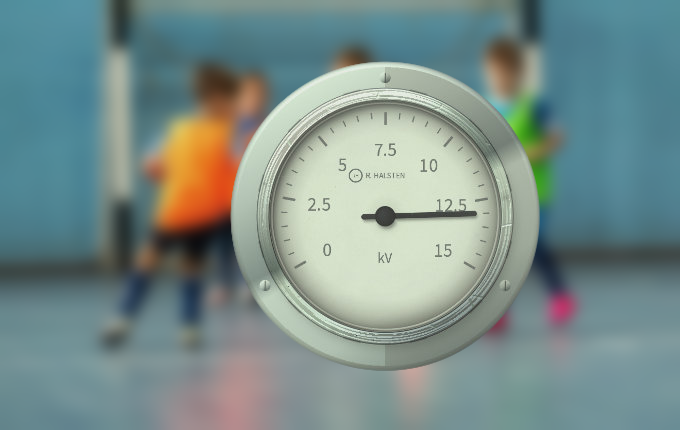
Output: kV 13
